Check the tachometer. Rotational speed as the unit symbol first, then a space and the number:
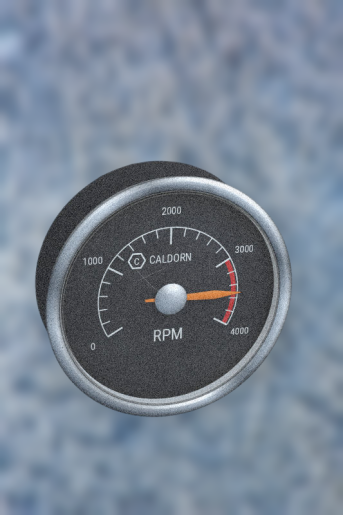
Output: rpm 3500
